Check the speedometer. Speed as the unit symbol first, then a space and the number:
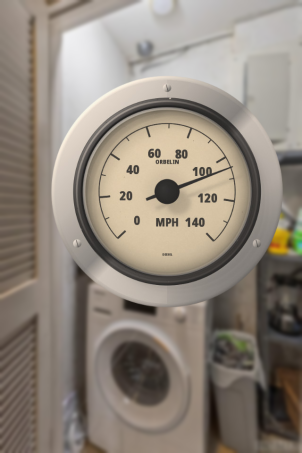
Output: mph 105
